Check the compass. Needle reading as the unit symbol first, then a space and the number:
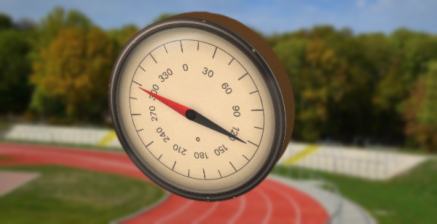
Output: ° 300
